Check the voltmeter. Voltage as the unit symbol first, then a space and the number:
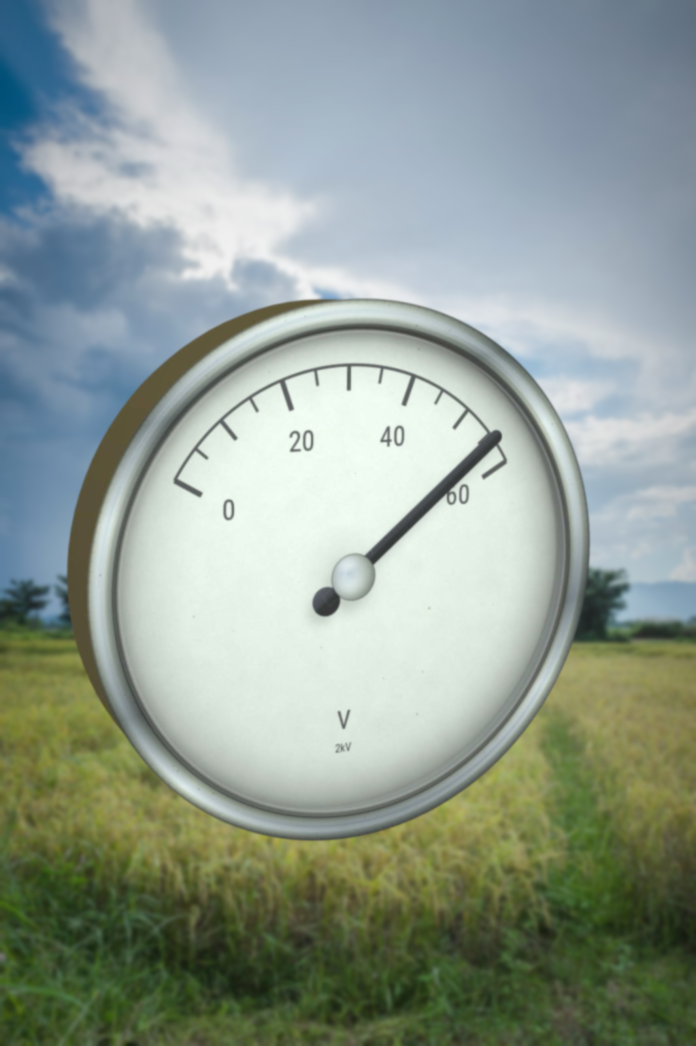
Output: V 55
